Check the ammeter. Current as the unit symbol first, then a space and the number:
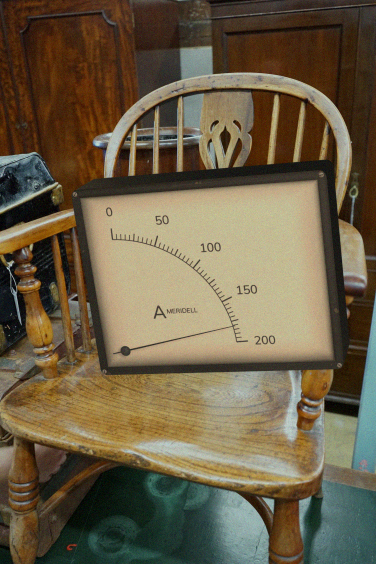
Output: A 180
